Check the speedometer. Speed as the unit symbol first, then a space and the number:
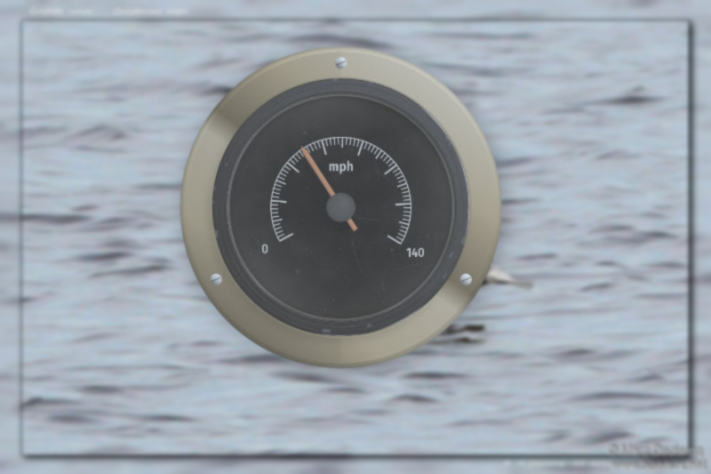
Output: mph 50
